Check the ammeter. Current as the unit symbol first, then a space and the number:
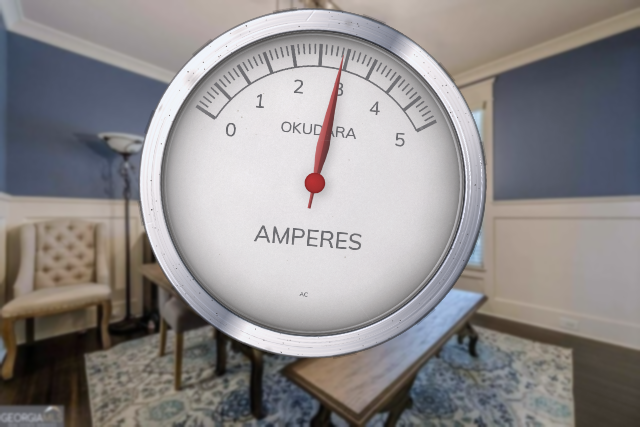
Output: A 2.9
